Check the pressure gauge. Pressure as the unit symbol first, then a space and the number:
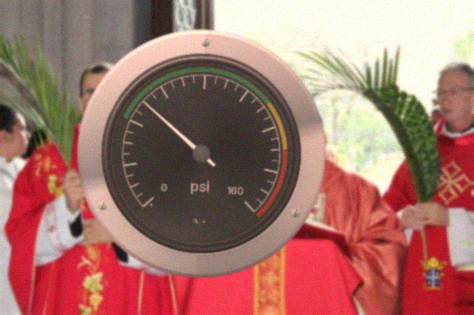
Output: psi 50
